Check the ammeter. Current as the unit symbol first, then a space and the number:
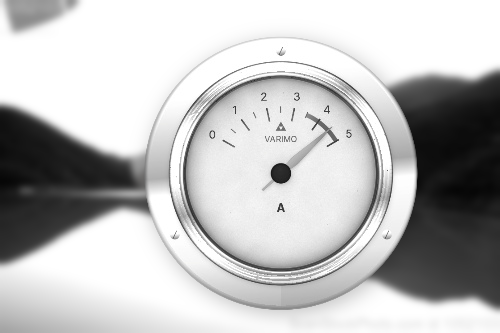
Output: A 4.5
